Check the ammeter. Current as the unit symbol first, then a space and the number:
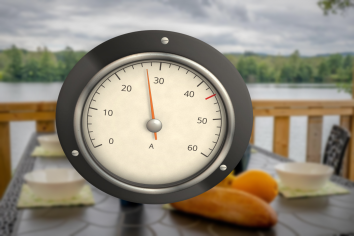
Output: A 27
